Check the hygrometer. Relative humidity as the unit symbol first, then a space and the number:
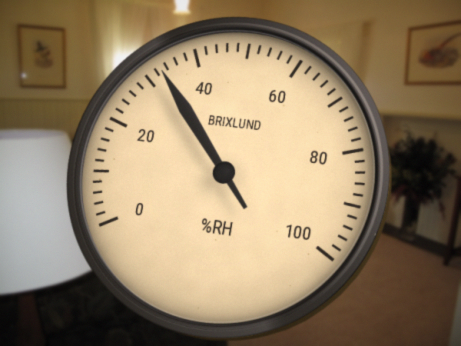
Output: % 33
